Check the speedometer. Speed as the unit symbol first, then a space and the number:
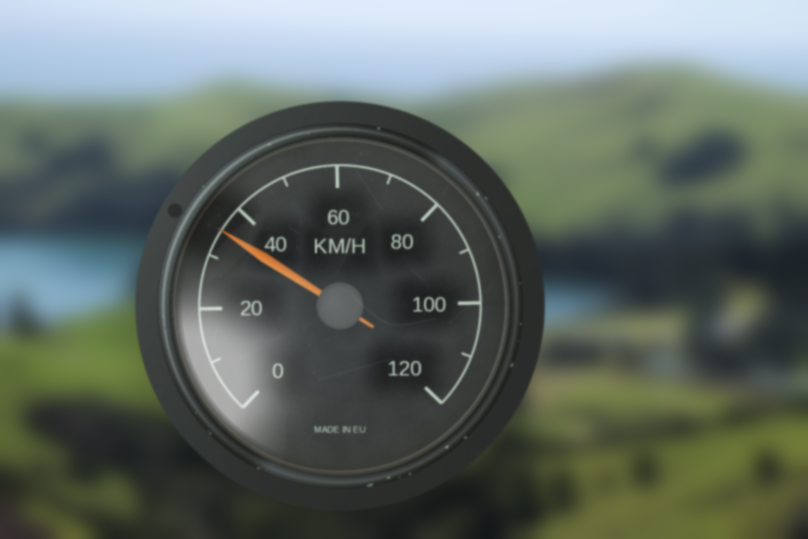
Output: km/h 35
